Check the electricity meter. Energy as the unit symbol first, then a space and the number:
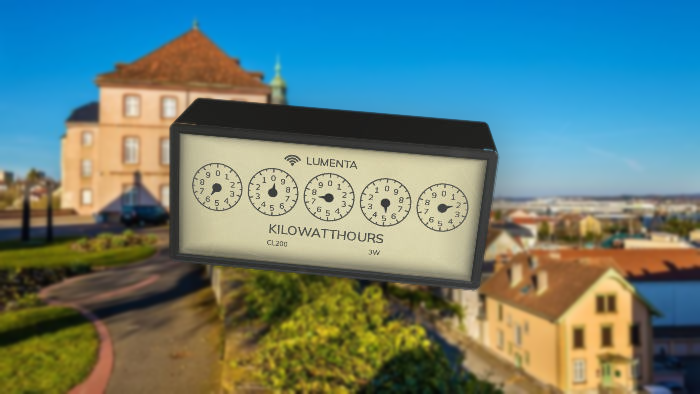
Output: kWh 59752
